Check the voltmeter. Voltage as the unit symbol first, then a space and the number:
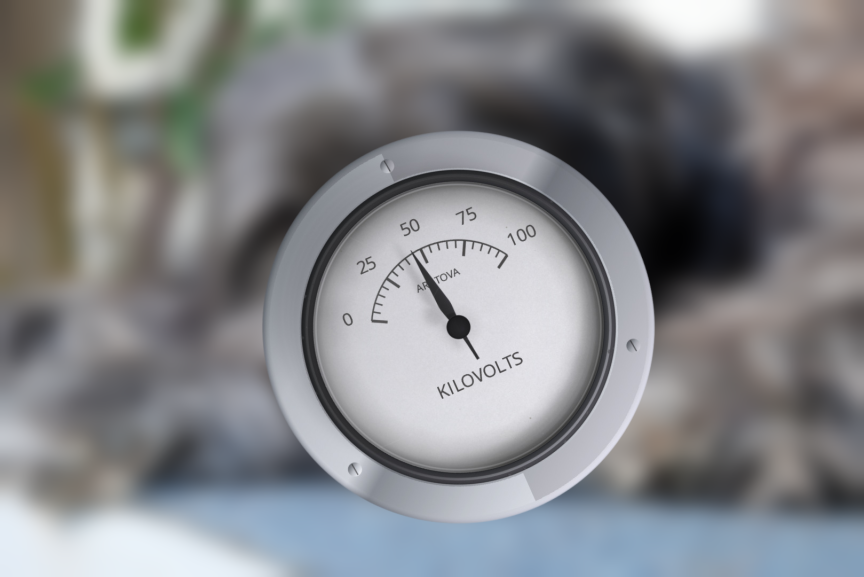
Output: kV 45
